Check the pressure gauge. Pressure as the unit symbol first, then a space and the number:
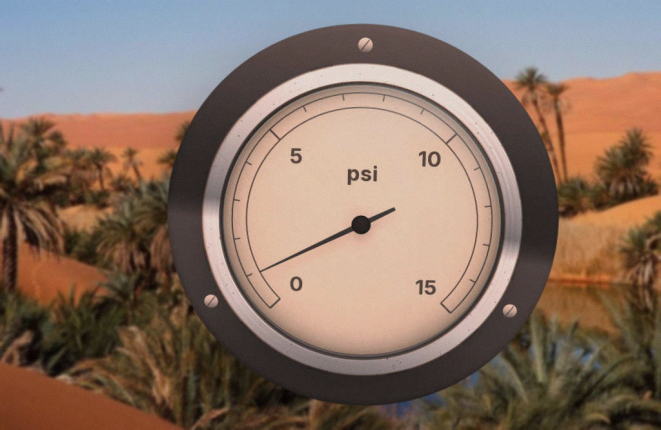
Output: psi 1
